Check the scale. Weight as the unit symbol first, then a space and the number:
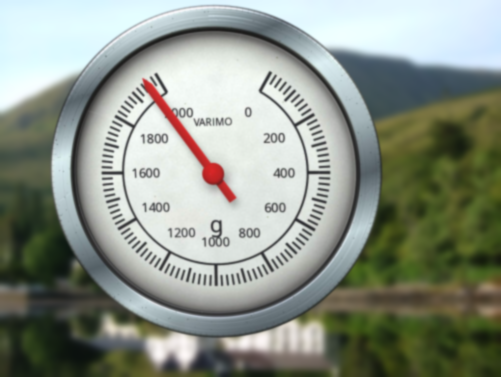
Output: g 1960
